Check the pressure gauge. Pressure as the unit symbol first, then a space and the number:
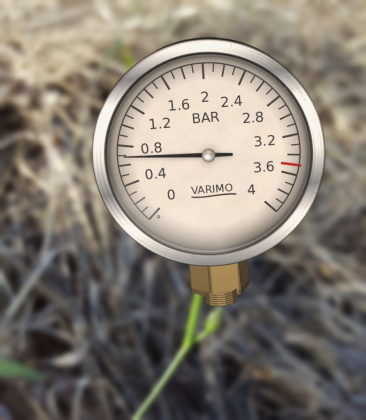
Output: bar 0.7
